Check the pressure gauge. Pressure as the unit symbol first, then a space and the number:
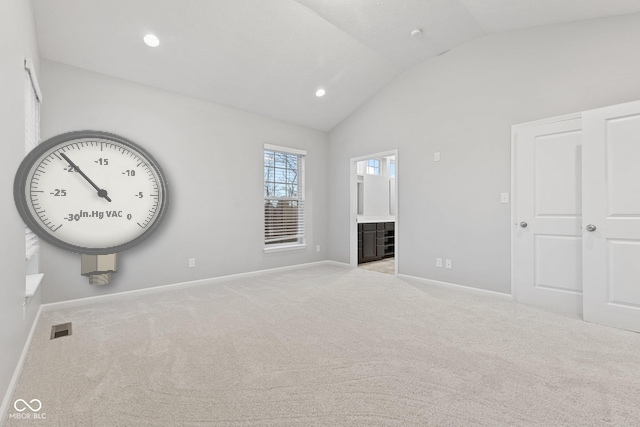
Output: inHg -19.5
